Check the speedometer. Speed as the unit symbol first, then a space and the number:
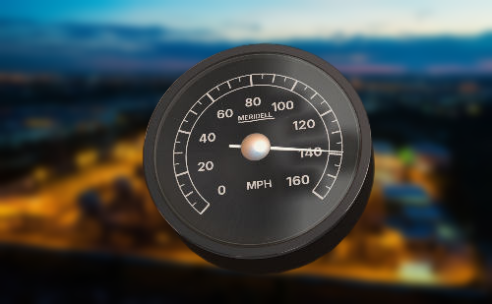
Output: mph 140
